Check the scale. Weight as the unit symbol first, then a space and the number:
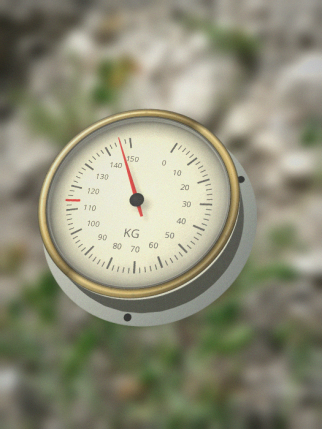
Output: kg 146
